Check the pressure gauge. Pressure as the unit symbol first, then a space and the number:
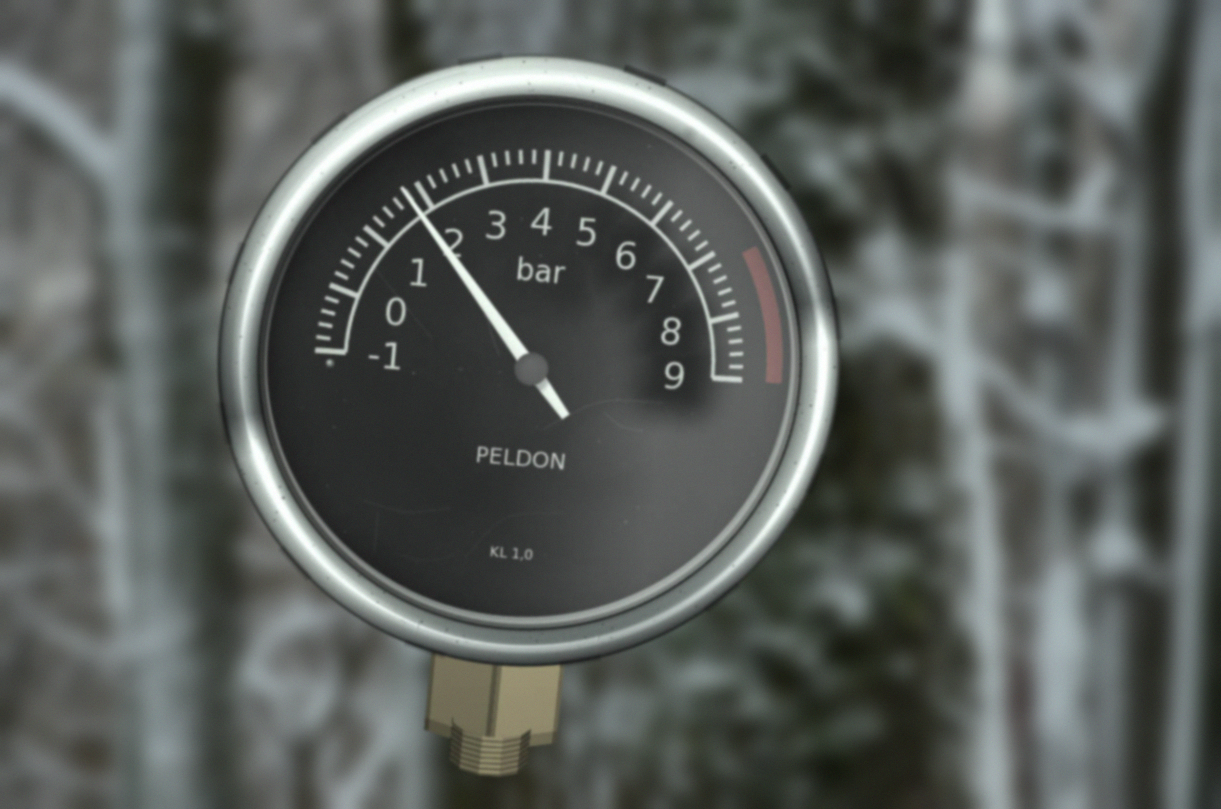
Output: bar 1.8
